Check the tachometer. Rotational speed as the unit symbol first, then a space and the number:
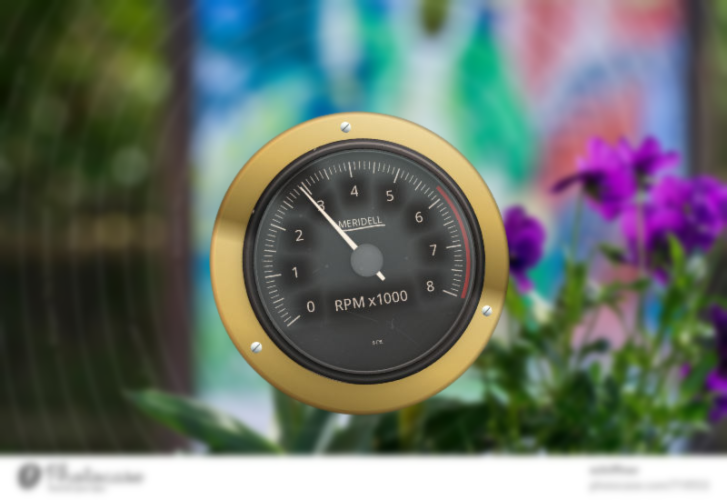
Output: rpm 2900
